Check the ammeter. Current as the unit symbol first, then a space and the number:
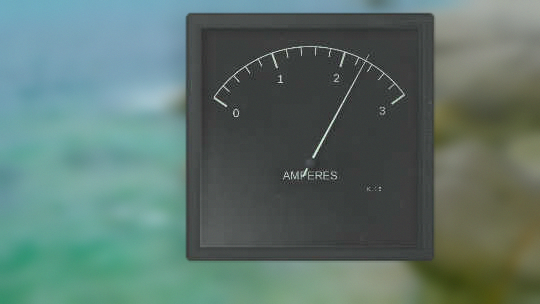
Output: A 2.3
